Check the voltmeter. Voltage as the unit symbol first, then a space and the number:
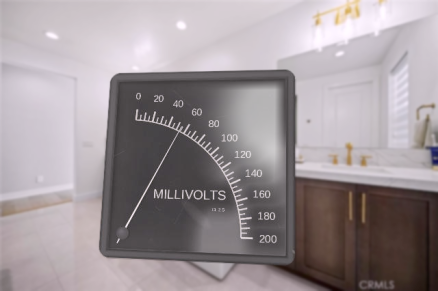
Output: mV 55
